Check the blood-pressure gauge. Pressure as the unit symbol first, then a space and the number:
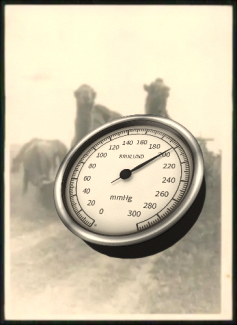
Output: mmHg 200
